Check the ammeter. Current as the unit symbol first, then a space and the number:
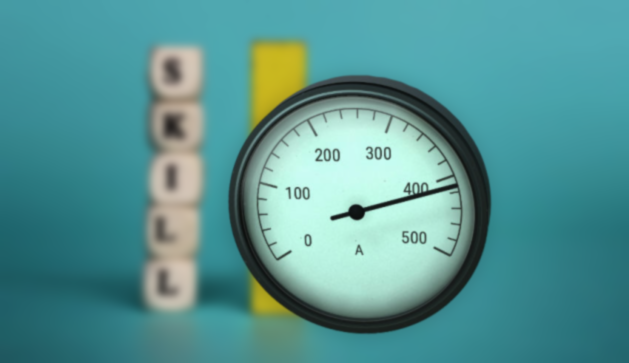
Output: A 410
